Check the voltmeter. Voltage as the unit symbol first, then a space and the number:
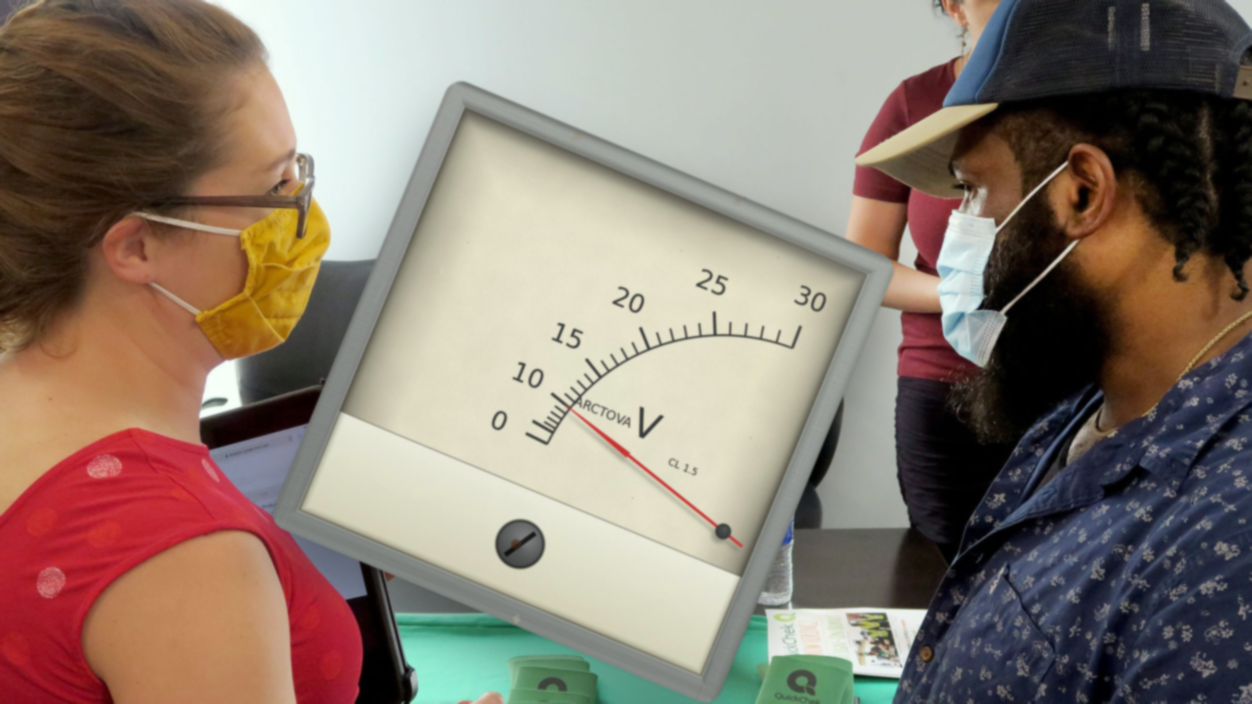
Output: V 10
